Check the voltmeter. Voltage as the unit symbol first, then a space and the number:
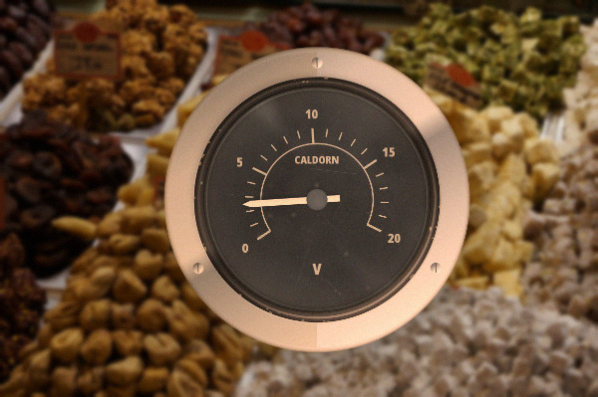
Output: V 2.5
